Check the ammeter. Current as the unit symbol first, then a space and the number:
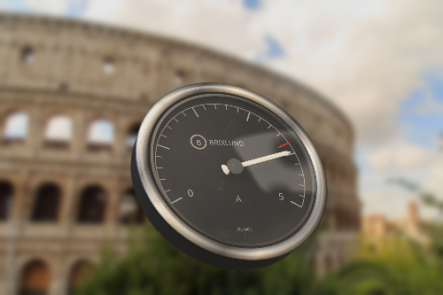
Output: A 4
